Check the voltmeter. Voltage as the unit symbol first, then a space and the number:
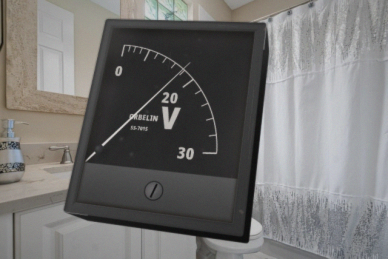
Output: V 18
